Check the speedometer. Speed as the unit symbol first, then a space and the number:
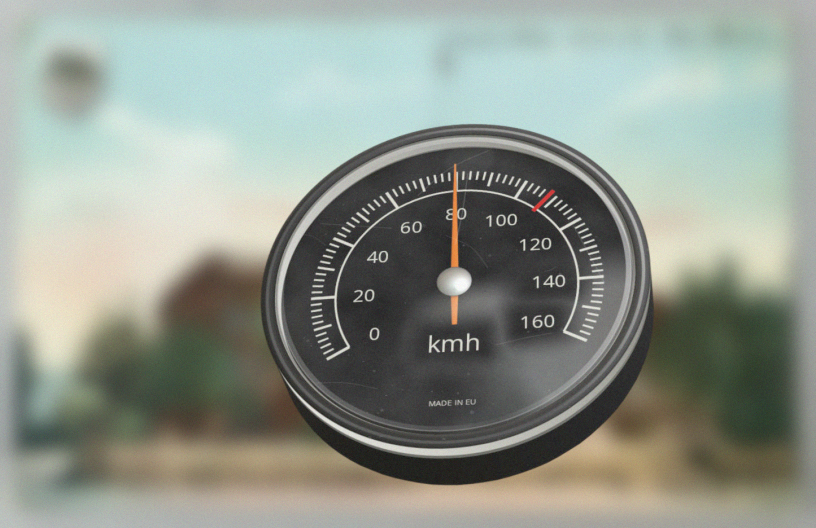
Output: km/h 80
